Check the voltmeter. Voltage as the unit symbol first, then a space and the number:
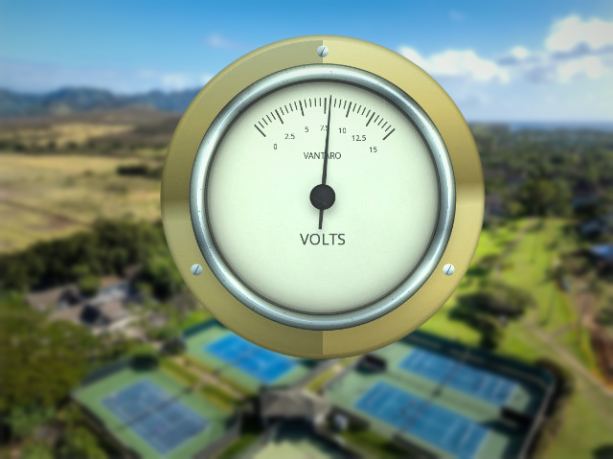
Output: V 8
